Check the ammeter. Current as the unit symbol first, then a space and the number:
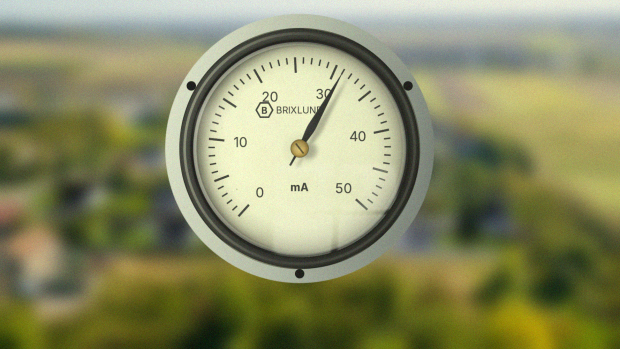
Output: mA 31
